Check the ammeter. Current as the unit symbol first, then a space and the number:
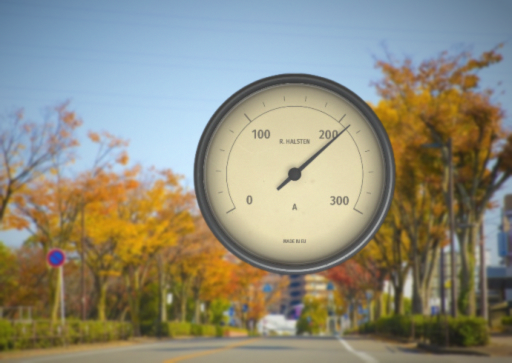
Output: A 210
